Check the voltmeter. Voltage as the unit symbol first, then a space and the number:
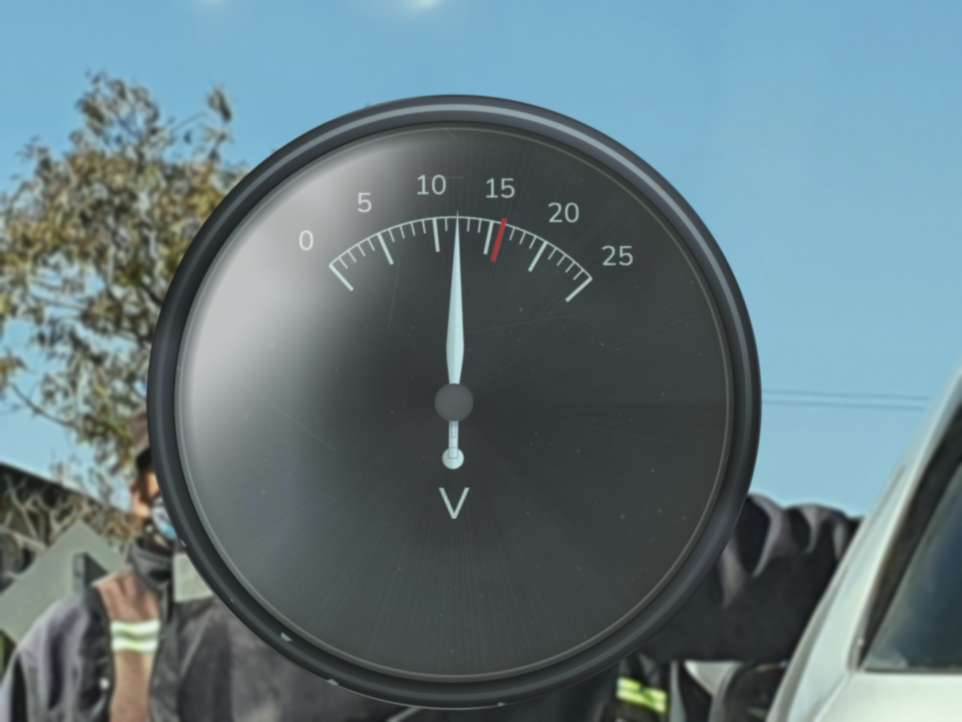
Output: V 12
